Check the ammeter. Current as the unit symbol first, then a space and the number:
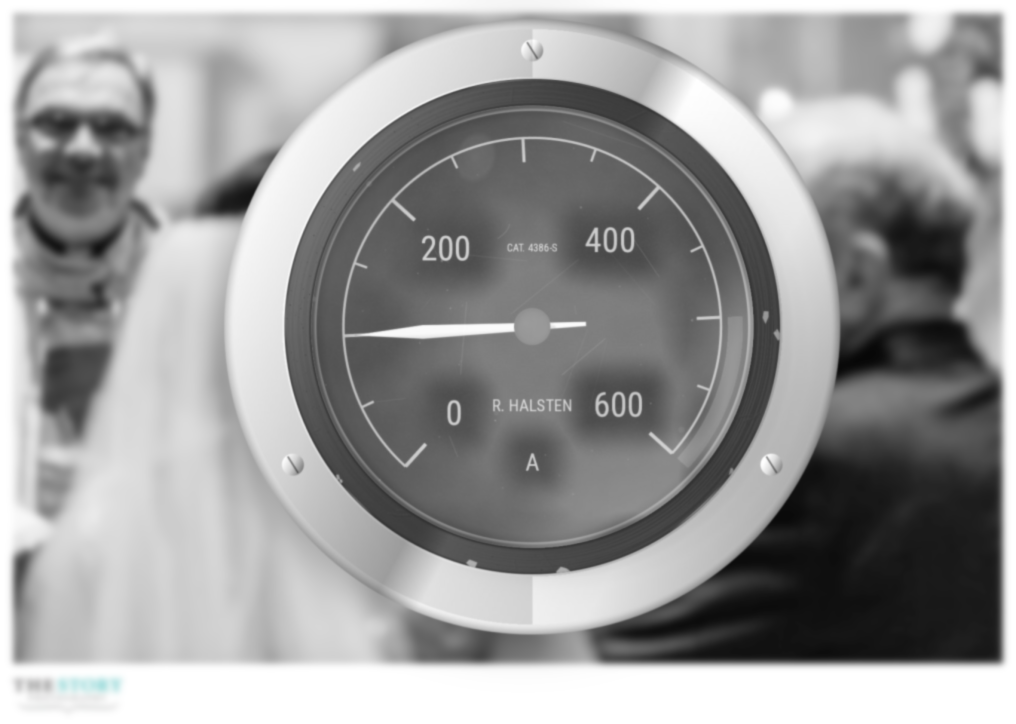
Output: A 100
